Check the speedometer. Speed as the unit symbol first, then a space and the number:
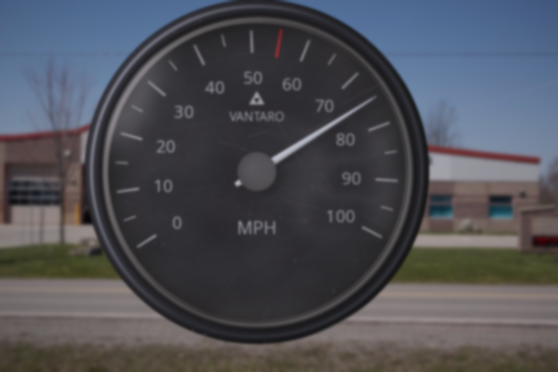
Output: mph 75
